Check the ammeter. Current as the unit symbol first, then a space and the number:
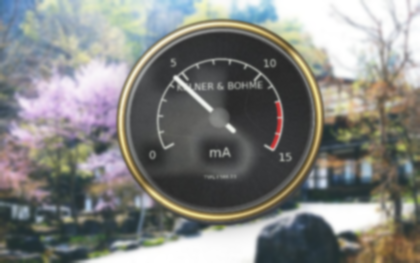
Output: mA 4.5
